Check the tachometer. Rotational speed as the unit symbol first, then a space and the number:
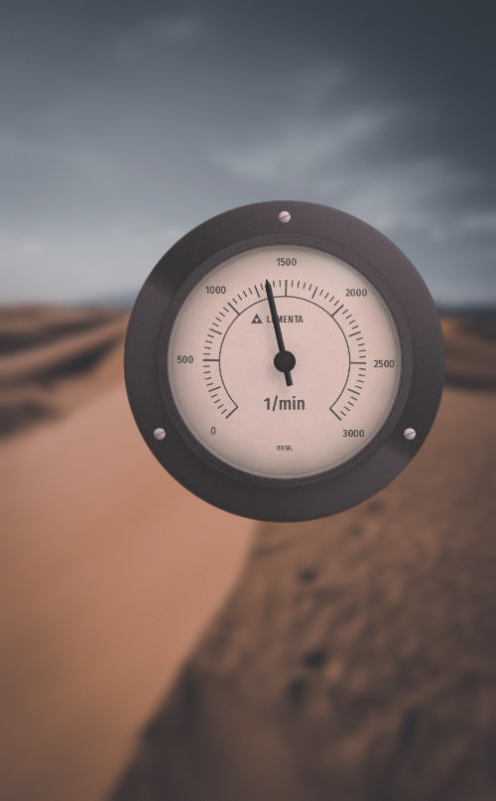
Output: rpm 1350
